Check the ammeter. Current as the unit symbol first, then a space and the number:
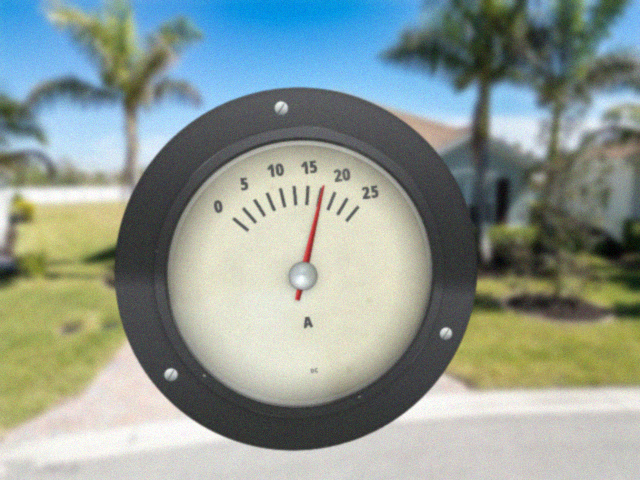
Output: A 17.5
